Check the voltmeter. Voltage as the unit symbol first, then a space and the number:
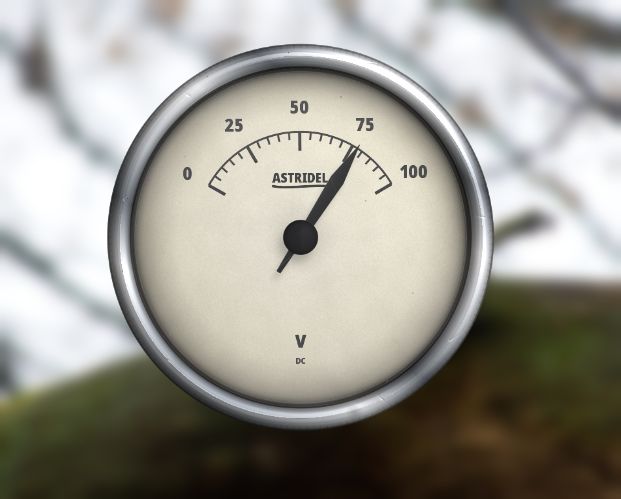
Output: V 77.5
